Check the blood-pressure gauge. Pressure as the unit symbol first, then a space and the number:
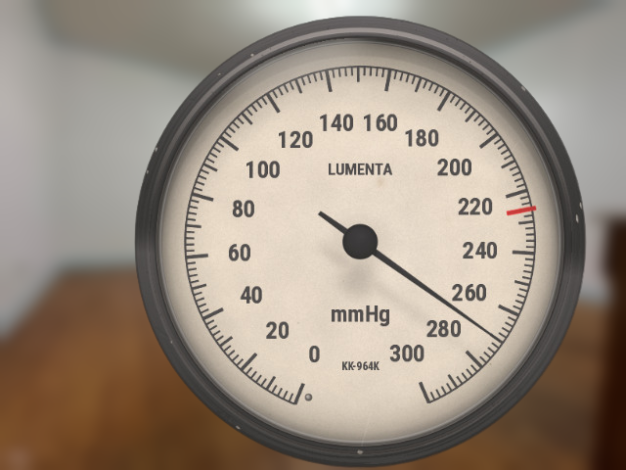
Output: mmHg 270
